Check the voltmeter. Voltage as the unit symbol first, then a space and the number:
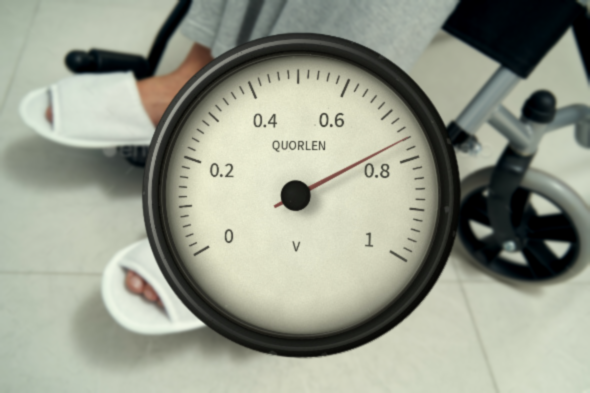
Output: V 0.76
